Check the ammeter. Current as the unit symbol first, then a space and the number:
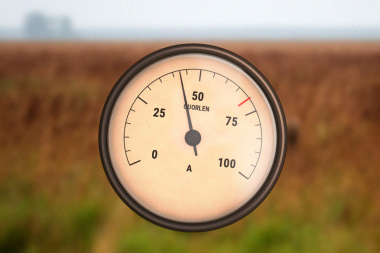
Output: A 42.5
